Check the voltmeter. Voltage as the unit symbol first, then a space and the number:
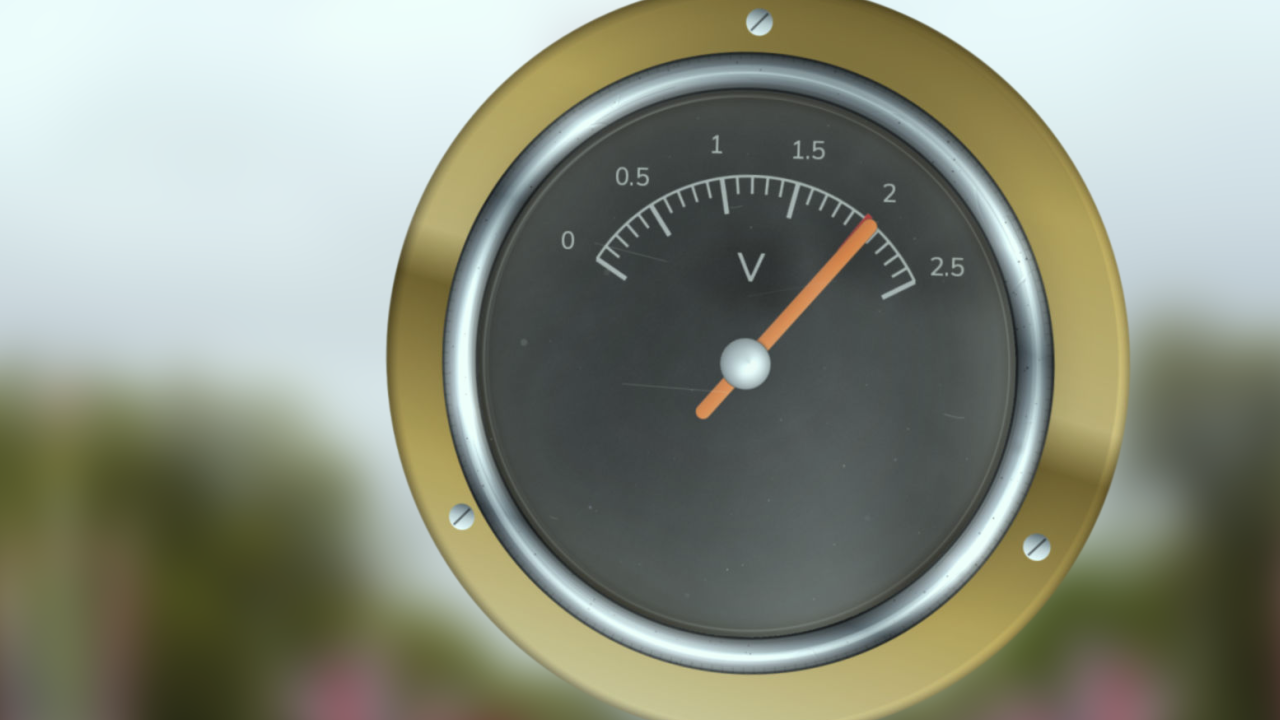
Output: V 2.05
